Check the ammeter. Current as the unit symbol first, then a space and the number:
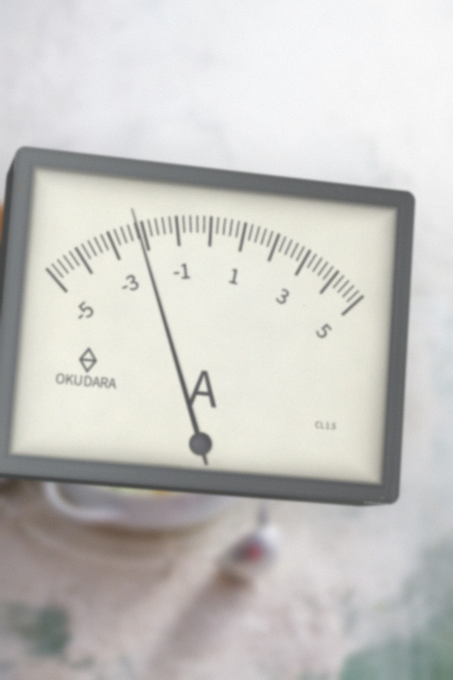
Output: A -2.2
